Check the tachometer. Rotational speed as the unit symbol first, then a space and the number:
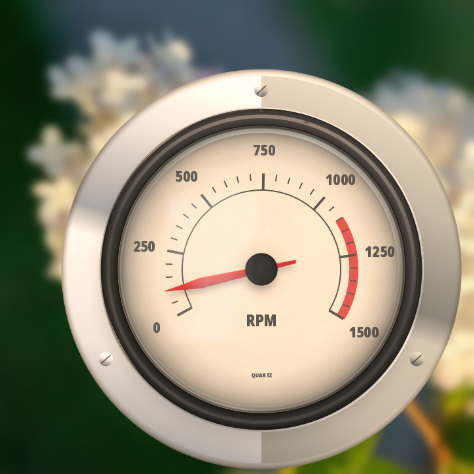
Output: rpm 100
